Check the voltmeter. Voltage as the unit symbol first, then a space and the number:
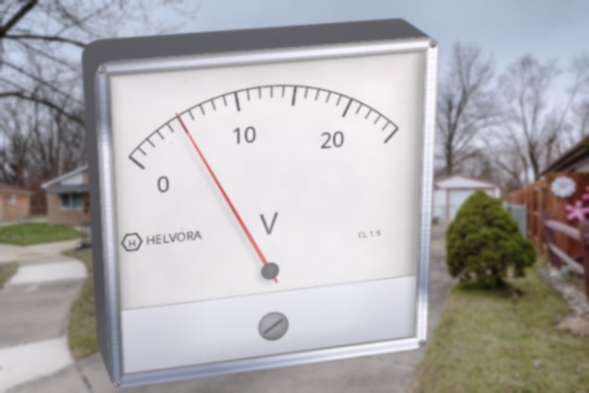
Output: V 5
